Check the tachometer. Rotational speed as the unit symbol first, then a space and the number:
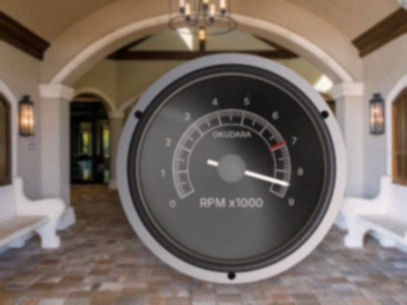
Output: rpm 8500
